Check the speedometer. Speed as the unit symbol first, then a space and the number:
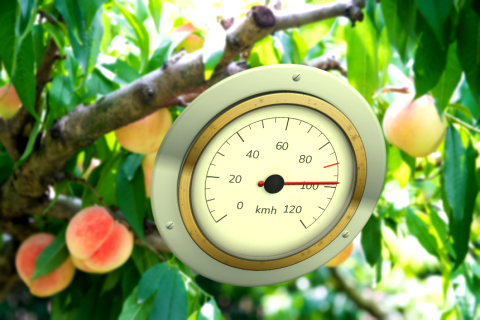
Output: km/h 97.5
